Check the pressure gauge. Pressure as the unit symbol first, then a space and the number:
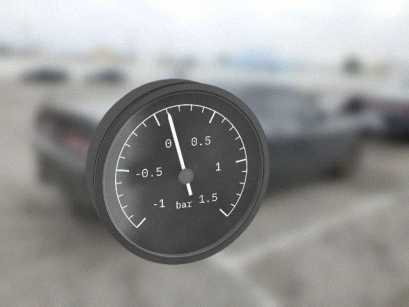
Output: bar 0.1
